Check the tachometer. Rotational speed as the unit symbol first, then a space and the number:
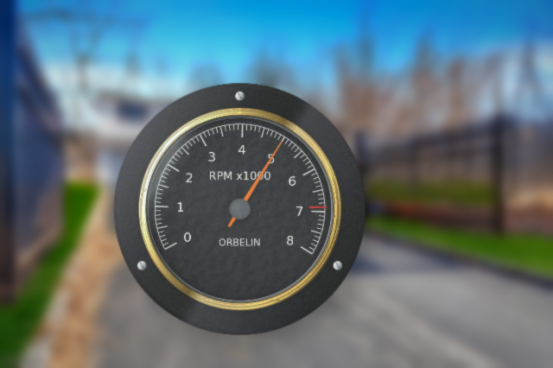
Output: rpm 5000
